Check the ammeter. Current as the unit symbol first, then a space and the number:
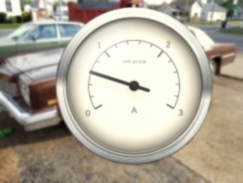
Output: A 0.6
